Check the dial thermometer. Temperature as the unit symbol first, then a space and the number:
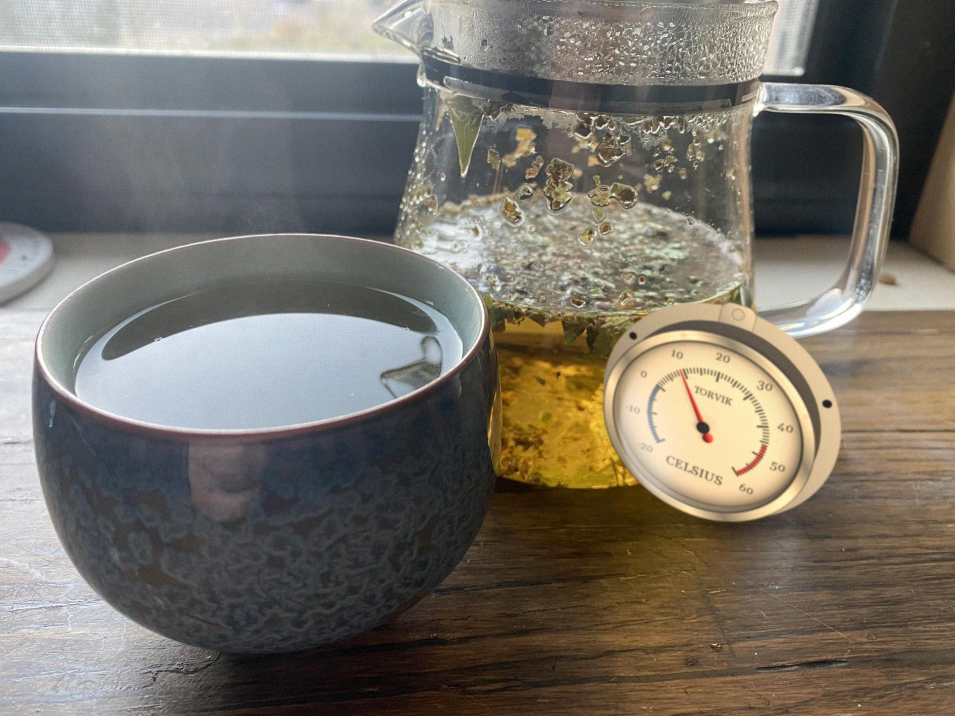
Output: °C 10
